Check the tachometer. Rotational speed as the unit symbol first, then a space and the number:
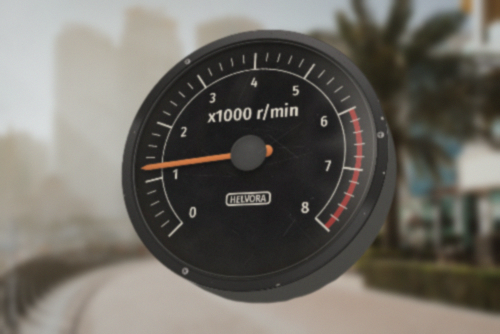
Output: rpm 1200
